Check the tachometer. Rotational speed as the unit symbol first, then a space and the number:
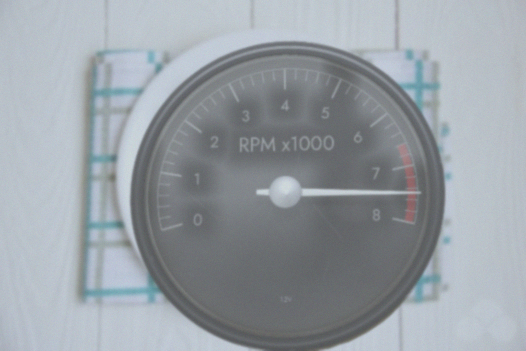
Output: rpm 7500
